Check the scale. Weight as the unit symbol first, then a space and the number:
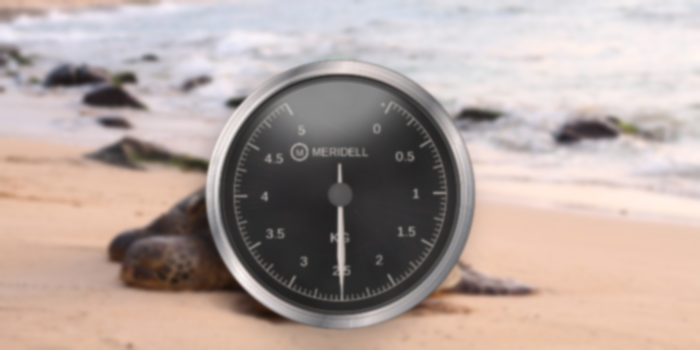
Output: kg 2.5
